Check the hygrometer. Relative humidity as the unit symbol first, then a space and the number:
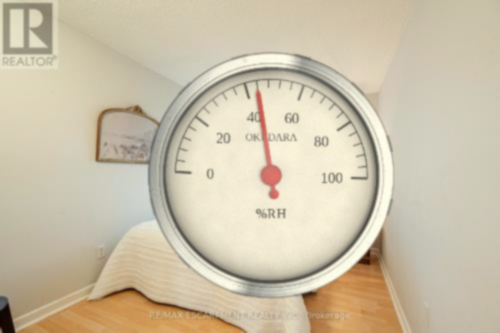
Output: % 44
